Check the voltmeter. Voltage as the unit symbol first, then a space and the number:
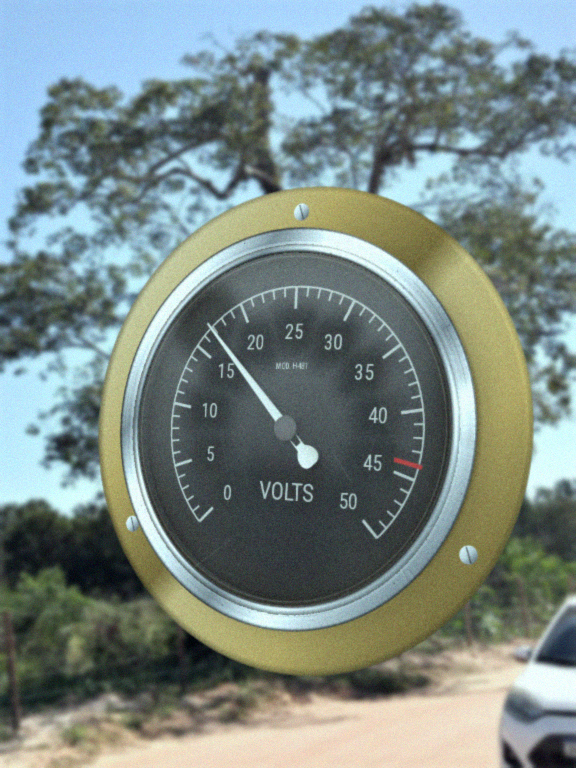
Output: V 17
